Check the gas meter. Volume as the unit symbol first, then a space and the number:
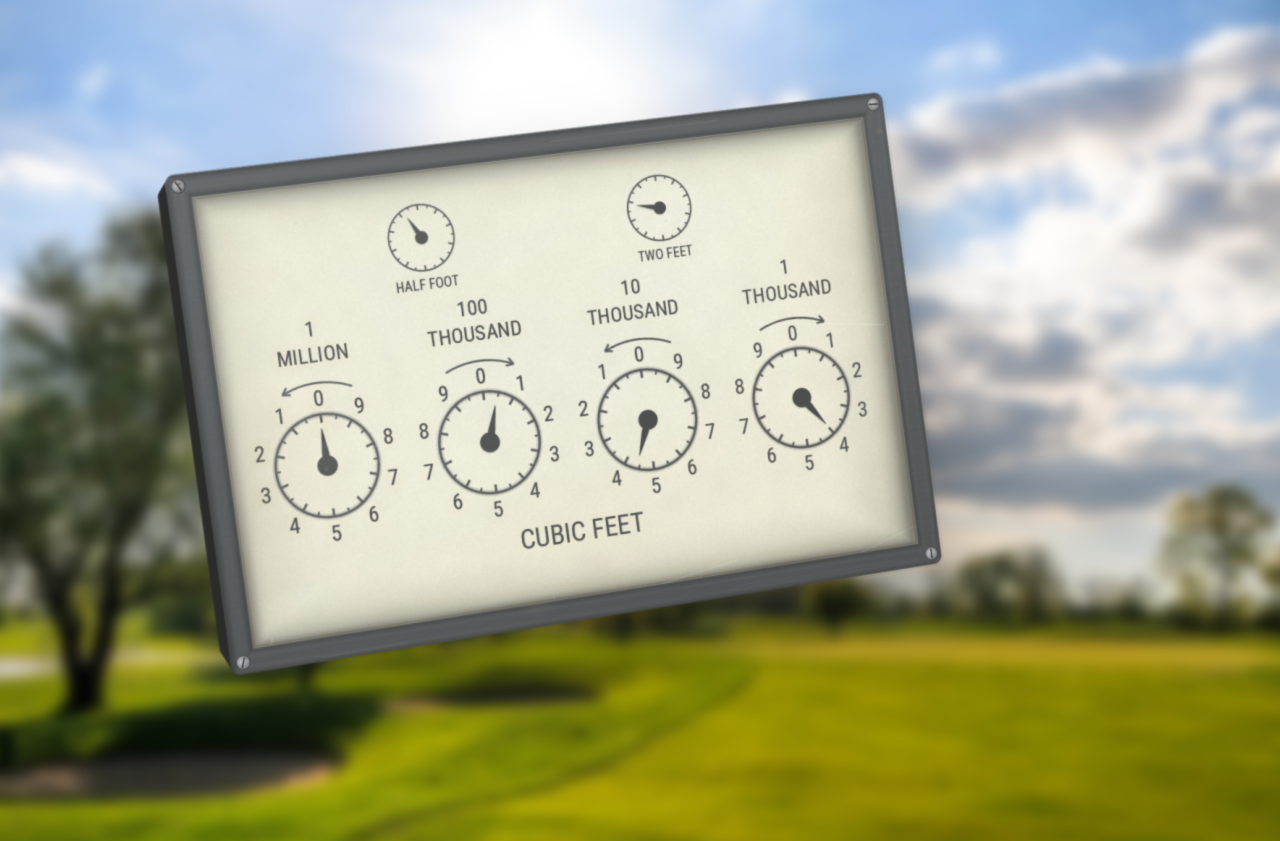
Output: ft³ 4400
